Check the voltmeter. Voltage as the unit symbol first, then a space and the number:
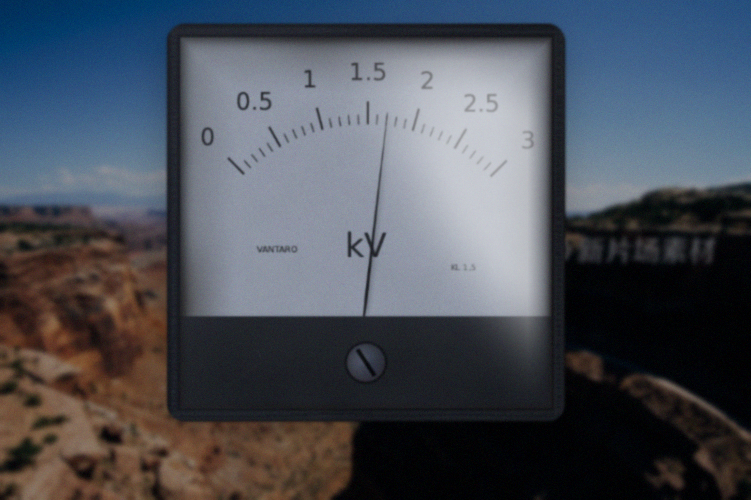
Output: kV 1.7
